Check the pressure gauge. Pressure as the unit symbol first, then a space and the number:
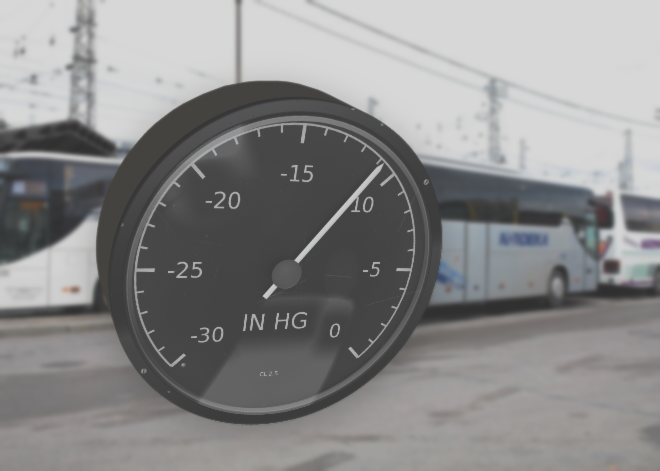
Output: inHg -11
